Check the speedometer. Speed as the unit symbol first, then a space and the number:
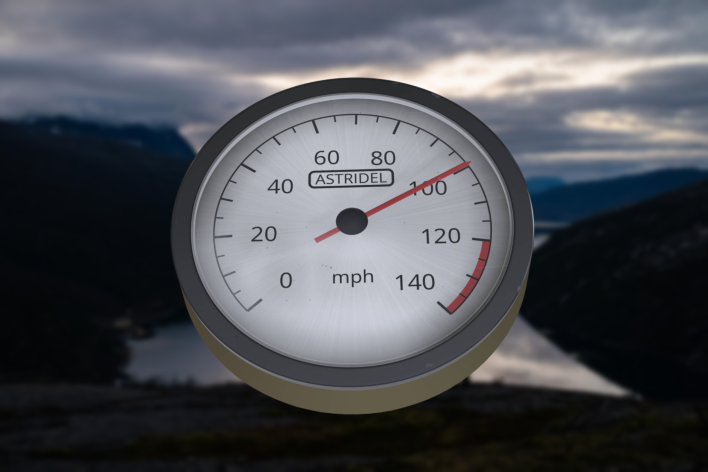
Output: mph 100
